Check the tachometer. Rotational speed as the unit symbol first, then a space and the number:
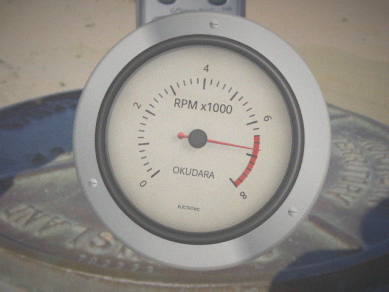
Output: rpm 6800
